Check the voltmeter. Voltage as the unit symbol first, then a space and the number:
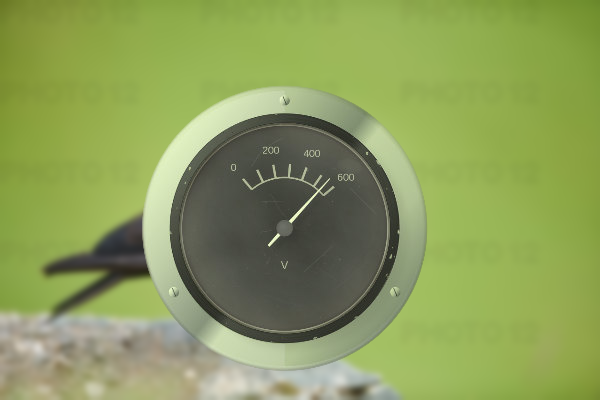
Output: V 550
